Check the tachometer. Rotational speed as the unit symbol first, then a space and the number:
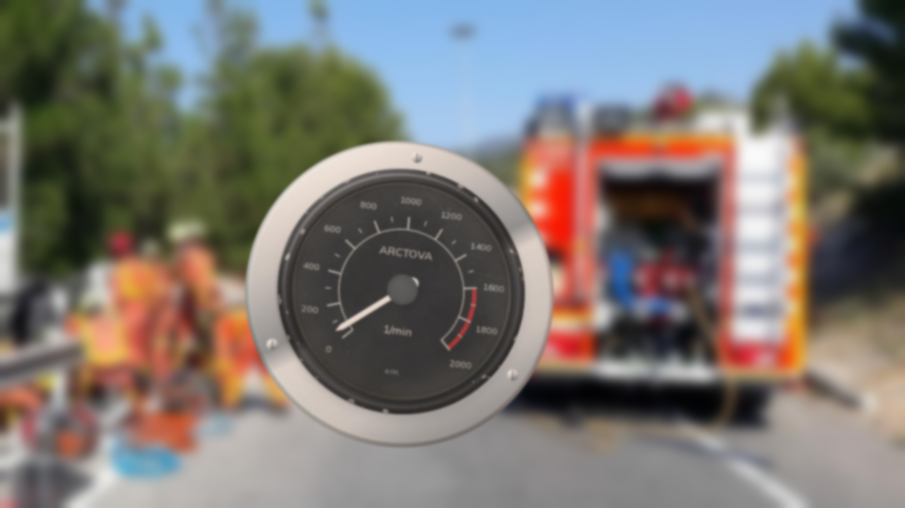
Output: rpm 50
